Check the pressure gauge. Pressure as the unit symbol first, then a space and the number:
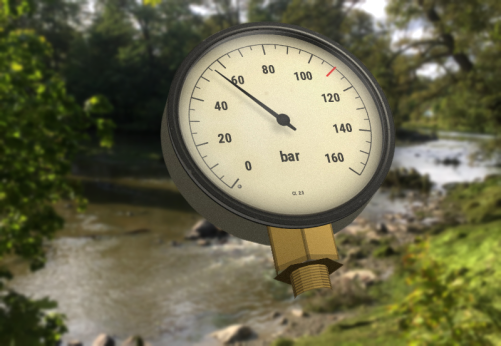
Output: bar 55
